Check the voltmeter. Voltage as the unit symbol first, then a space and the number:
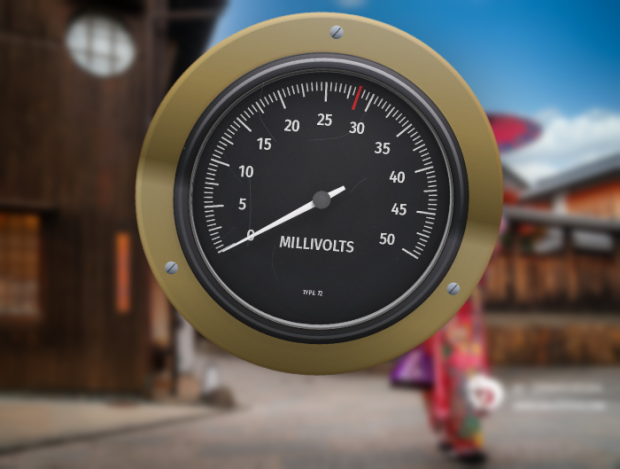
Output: mV 0
